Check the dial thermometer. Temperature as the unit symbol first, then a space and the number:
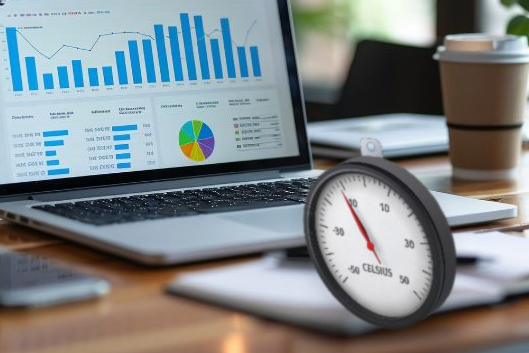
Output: °C -10
